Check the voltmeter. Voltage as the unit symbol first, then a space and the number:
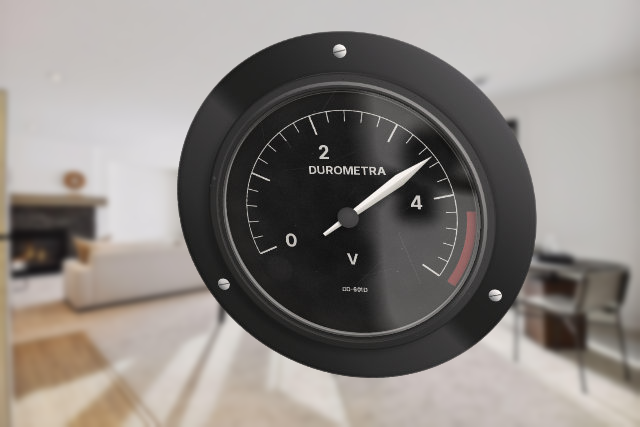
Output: V 3.5
